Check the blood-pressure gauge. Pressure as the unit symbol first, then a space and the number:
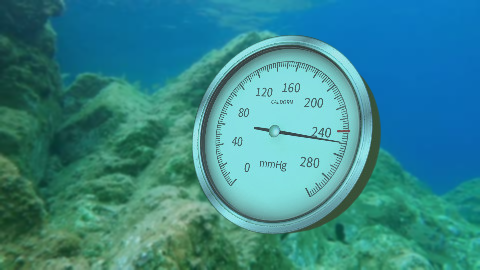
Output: mmHg 250
